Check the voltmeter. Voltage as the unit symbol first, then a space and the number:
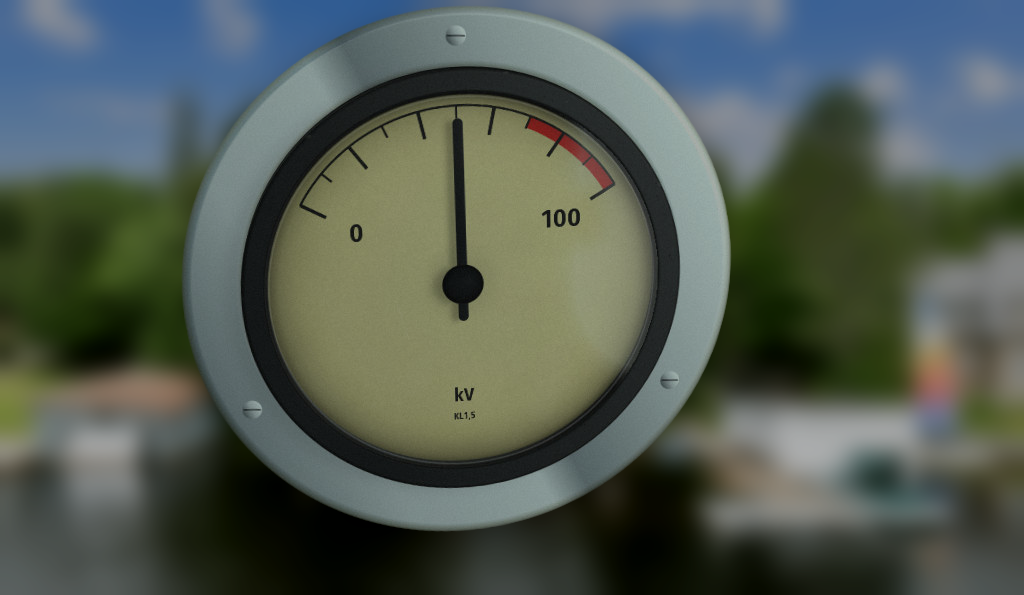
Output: kV 50
